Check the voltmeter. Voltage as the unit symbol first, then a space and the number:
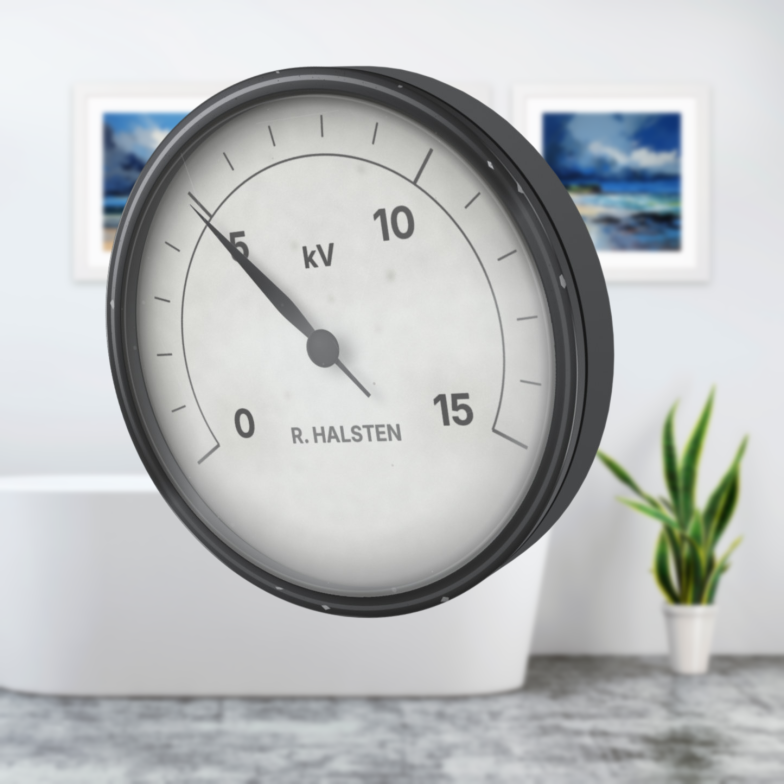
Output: kV 5
